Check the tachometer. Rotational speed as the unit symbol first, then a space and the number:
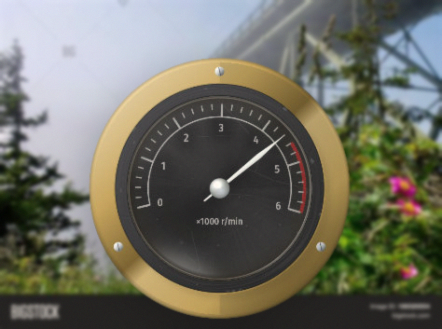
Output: rpm 4400
